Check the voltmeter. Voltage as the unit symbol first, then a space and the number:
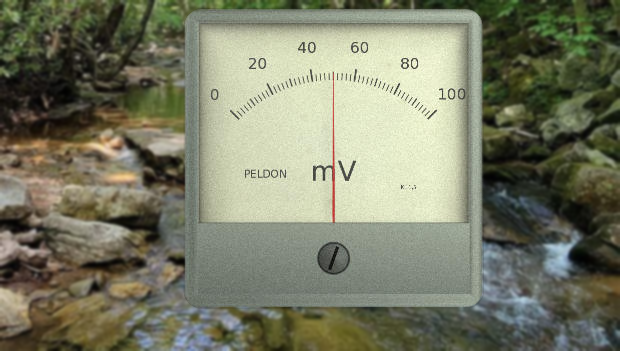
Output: mV 50
